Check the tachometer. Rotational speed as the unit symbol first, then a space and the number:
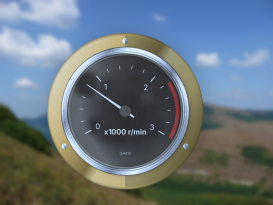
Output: rpm 800
